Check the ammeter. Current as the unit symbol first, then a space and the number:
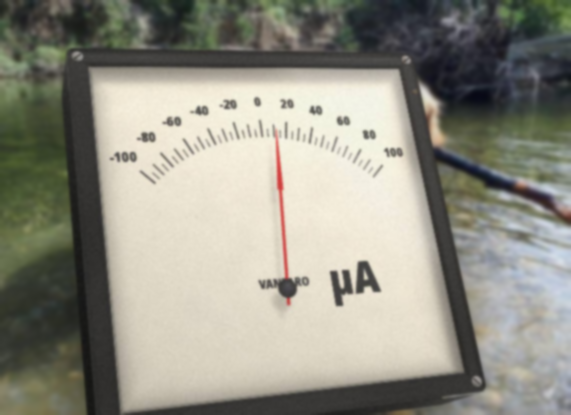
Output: µA 10
